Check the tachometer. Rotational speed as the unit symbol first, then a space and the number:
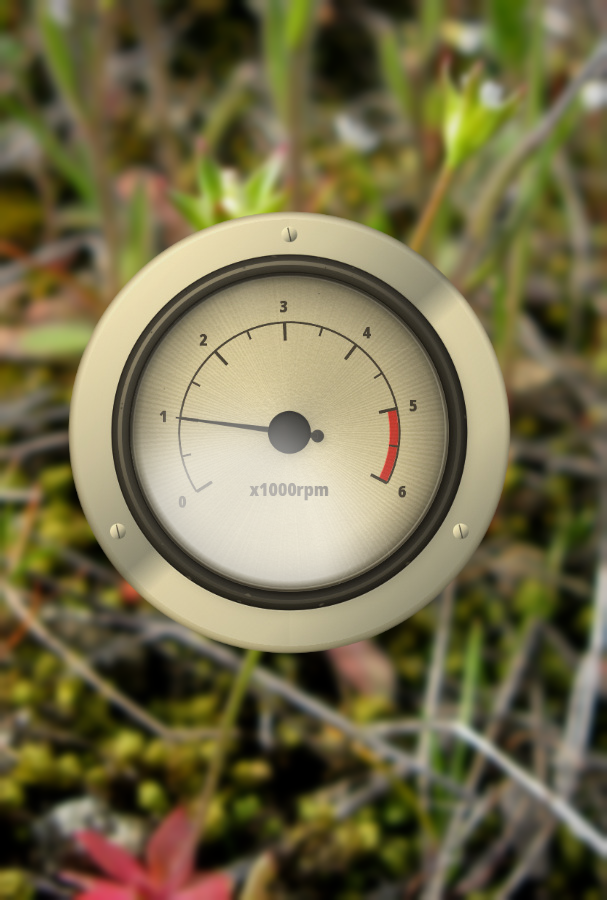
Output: rpm 1000
